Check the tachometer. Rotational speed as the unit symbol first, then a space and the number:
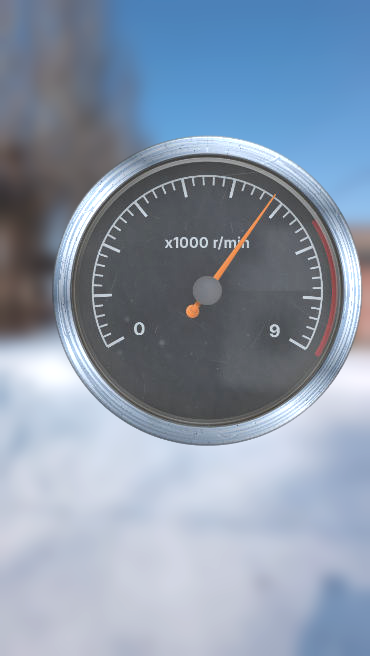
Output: rpm 5800
